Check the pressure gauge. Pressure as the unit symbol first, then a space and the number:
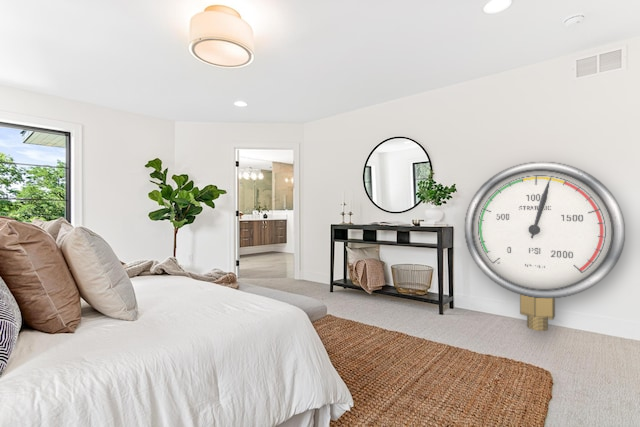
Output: psi 1100
